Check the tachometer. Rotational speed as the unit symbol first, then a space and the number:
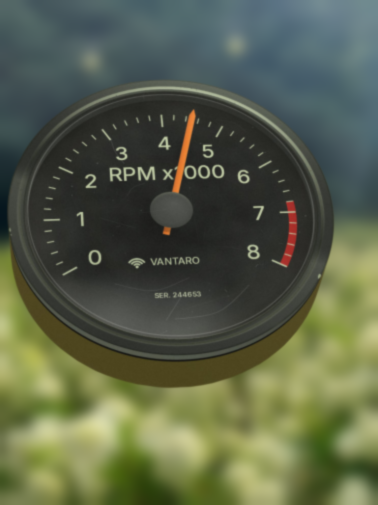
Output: rpm 4500
